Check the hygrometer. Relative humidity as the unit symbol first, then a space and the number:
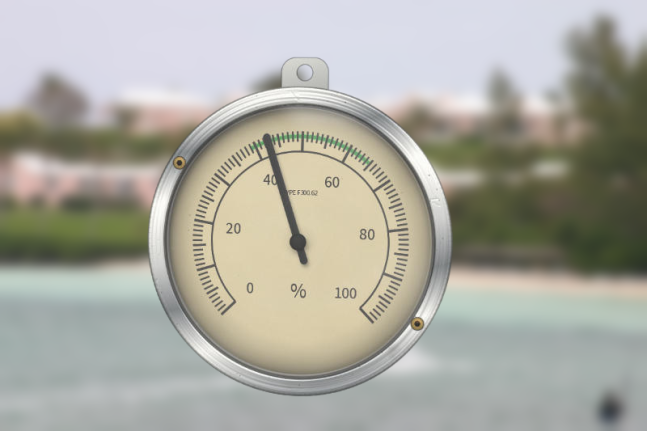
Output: % 43
